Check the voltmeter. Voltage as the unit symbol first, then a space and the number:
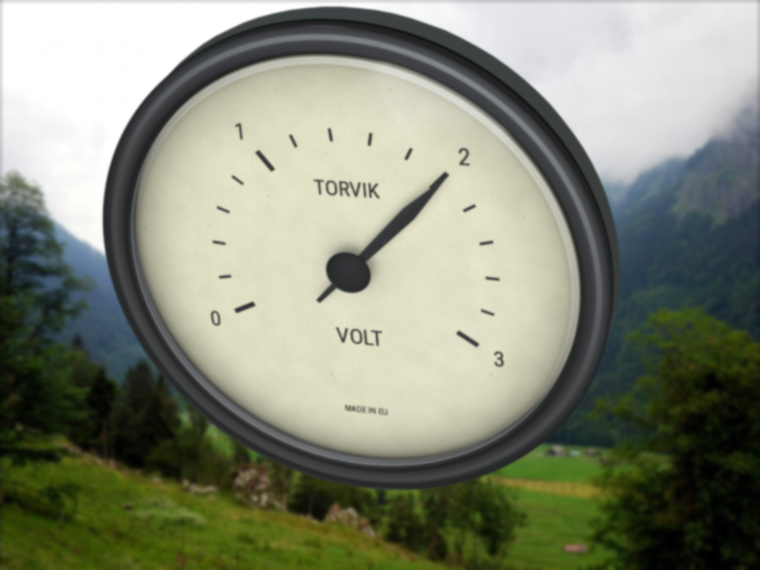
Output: V 2
